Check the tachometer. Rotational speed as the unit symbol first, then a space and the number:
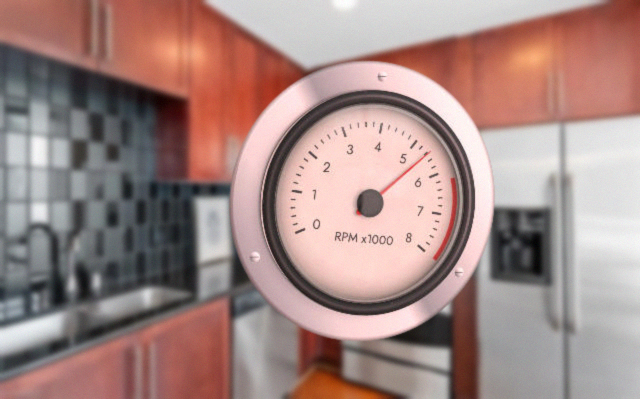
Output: rpm 5400
